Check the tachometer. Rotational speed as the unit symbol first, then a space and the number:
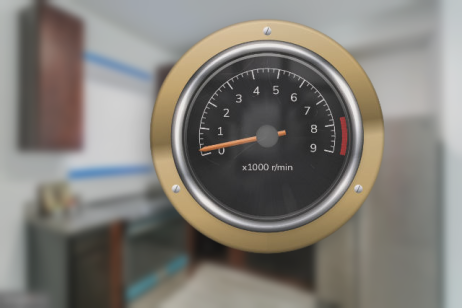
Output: rpm 200
